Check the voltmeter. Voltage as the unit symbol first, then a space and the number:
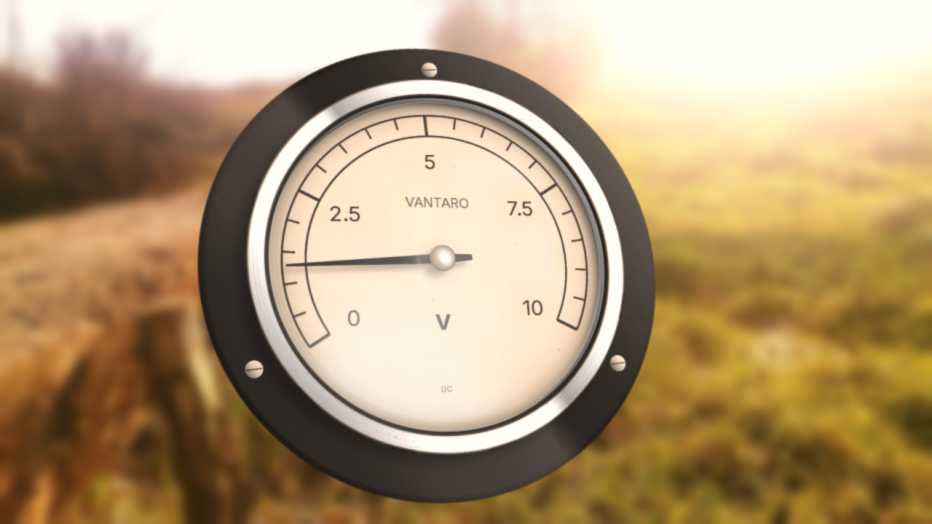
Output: V 1.25
